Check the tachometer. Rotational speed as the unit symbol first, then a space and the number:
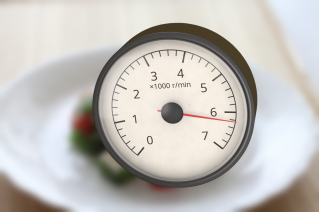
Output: rpm 6200
